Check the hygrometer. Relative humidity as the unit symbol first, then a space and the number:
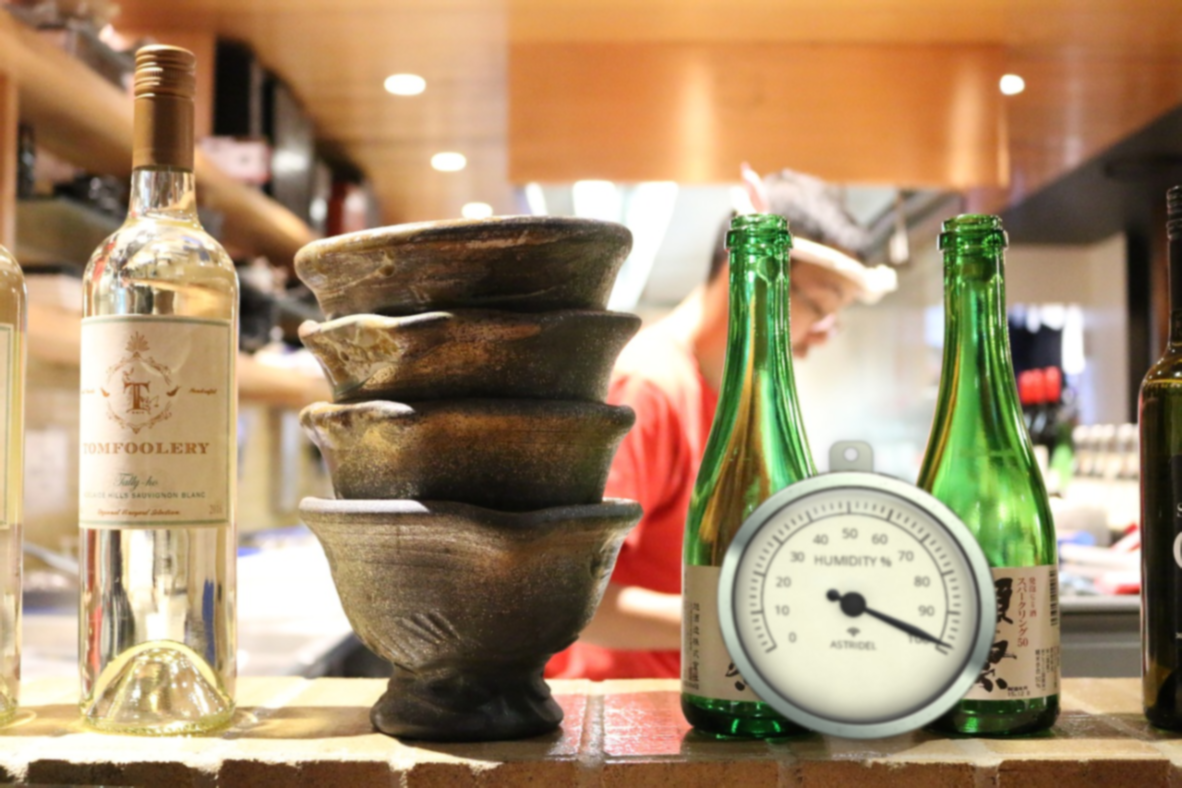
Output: % 98
